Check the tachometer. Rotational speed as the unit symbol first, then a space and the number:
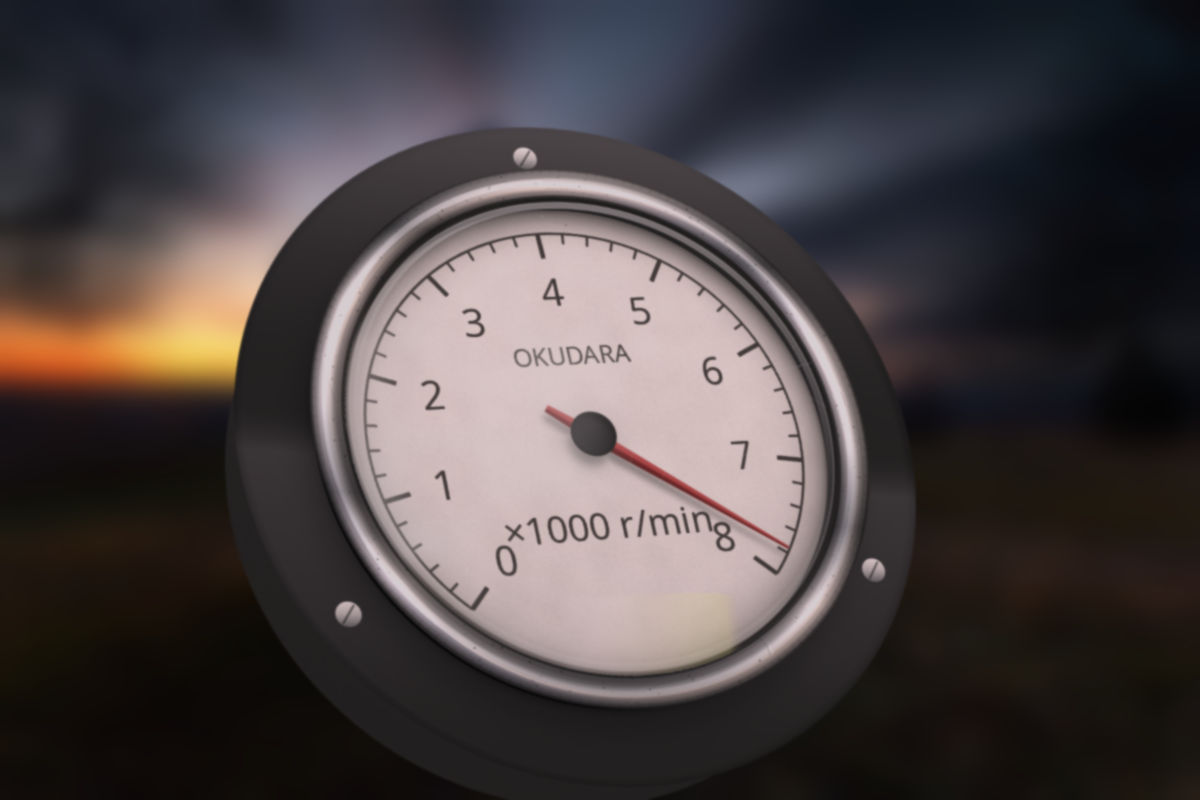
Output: rpm 7800
